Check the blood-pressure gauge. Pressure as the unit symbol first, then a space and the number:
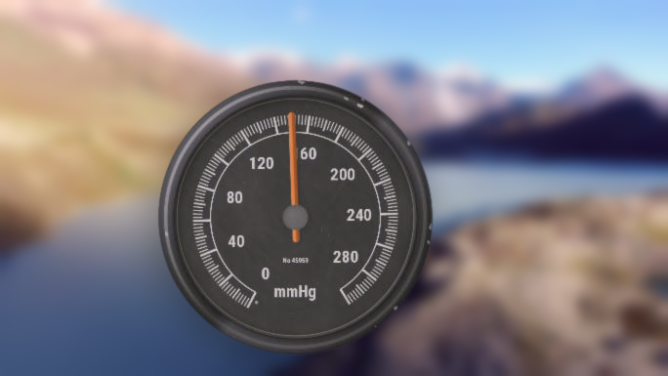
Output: mmHg 150
